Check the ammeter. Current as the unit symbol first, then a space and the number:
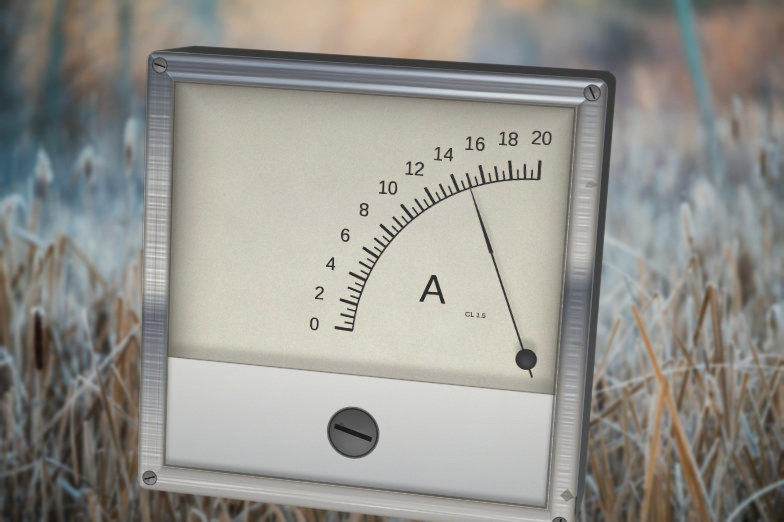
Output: A 15
